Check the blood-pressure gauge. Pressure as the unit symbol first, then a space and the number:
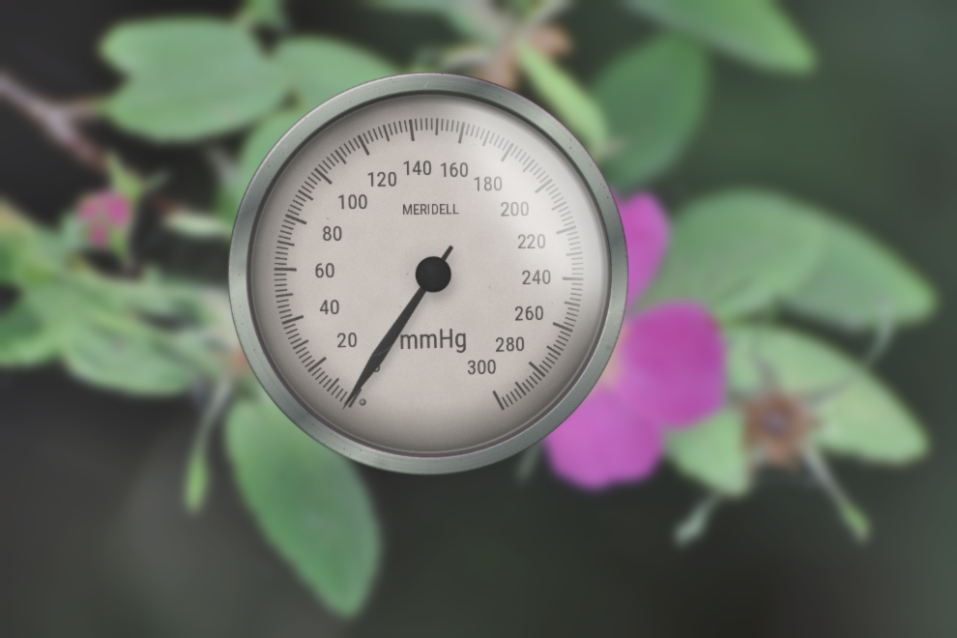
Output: mmHg 2
